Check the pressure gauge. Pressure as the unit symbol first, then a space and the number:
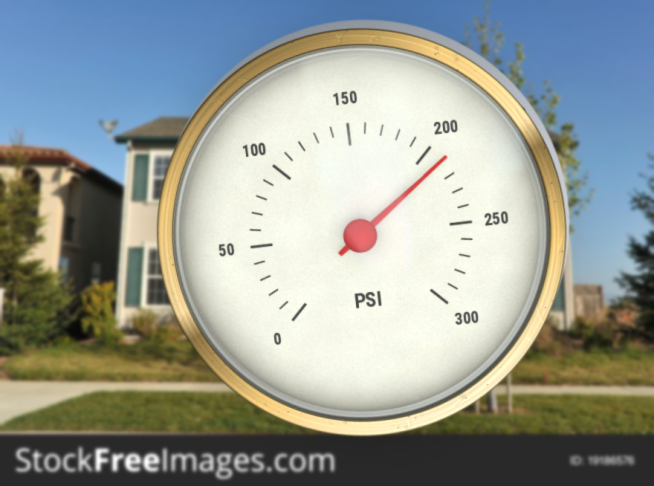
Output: psi 210
